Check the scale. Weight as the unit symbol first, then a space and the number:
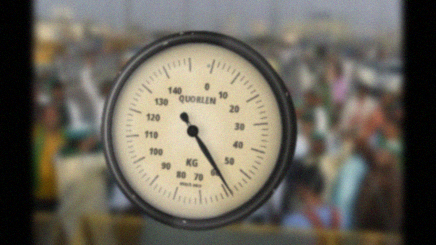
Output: kg 58
